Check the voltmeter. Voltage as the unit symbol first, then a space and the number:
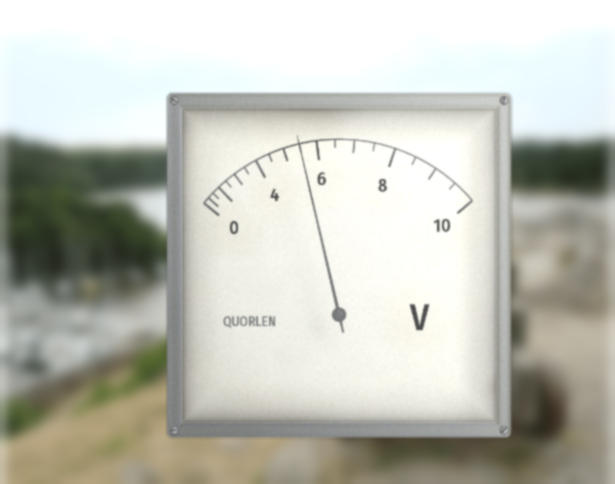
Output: V 5.5
